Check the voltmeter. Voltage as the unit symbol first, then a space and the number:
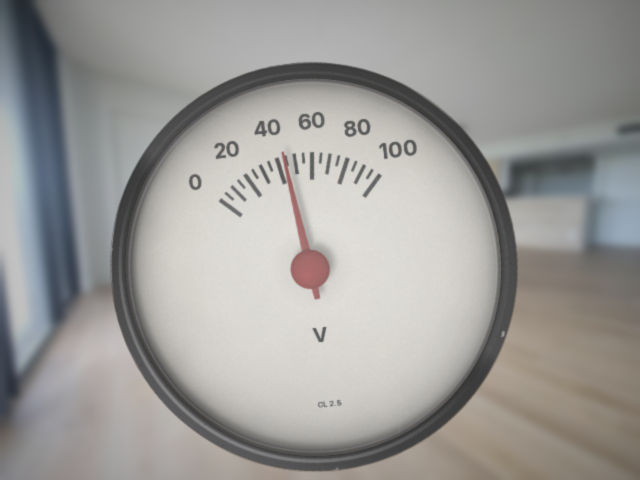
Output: V 45
